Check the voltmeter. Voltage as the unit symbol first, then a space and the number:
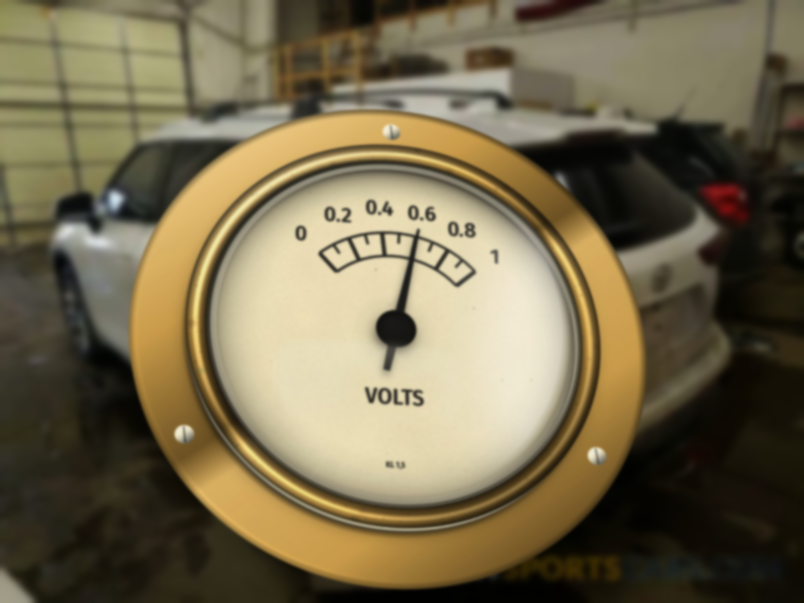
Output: V 0.6
